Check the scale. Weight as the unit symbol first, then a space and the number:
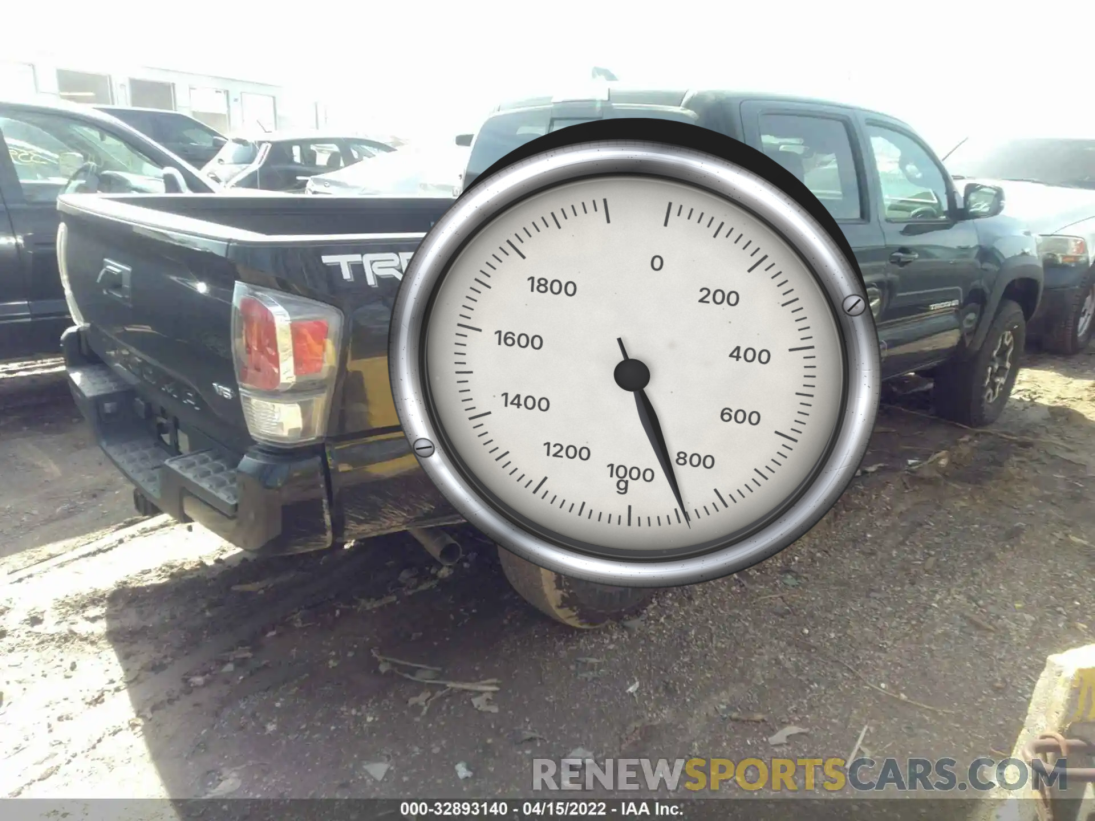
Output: g 880
